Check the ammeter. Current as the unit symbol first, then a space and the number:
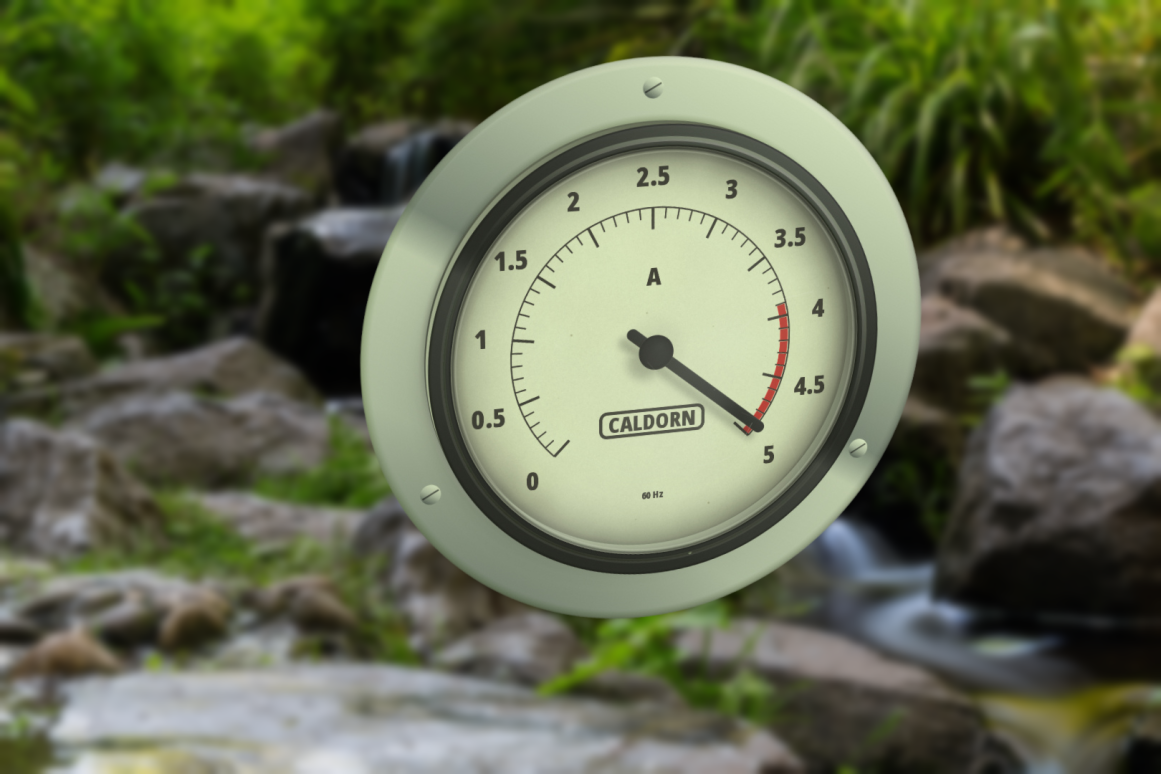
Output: A 4.9
